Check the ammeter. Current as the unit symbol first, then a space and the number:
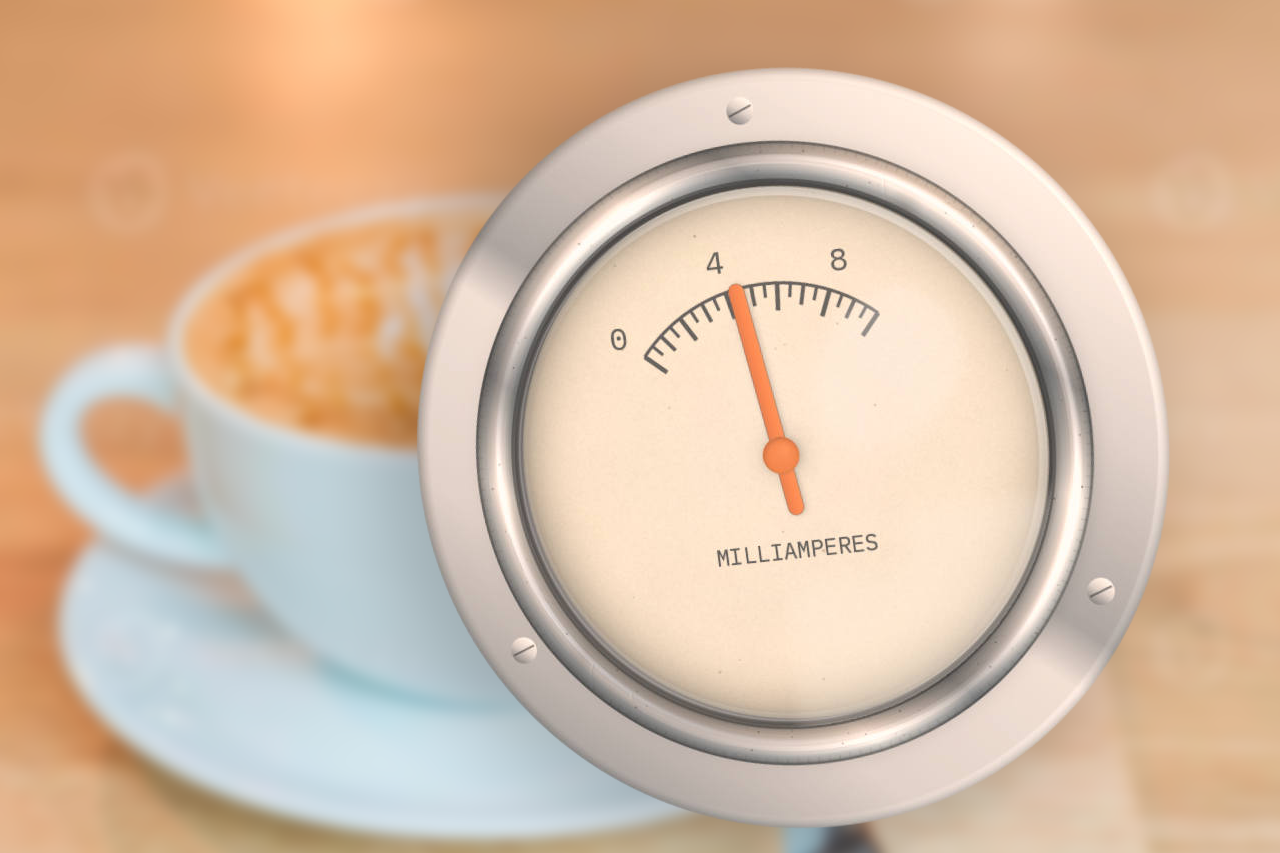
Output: mA 4.5
